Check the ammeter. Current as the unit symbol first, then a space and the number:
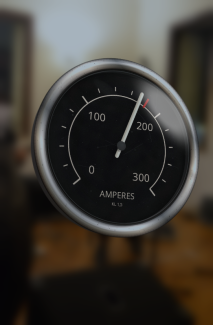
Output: A 170
